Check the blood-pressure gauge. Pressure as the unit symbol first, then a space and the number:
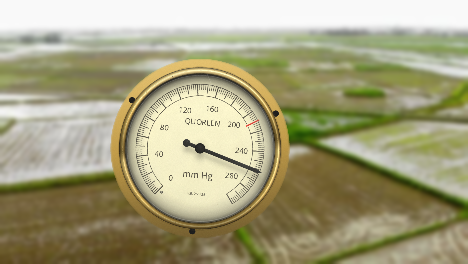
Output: mmHg 260
